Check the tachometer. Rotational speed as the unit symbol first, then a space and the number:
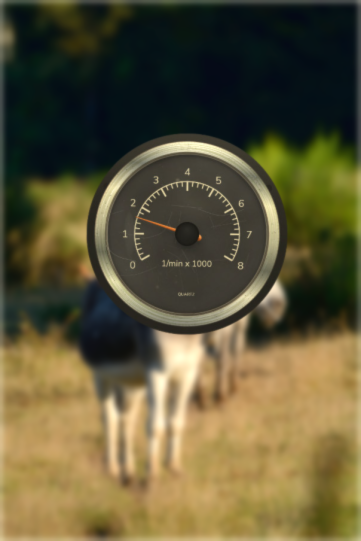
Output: rpm 1600
